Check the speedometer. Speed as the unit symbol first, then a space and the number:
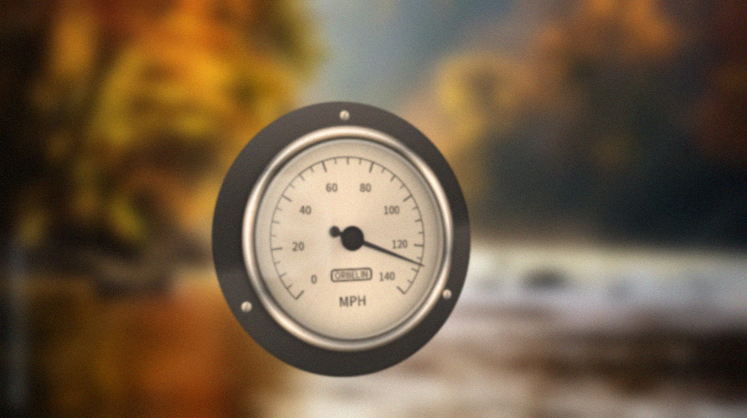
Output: mph 127.5
